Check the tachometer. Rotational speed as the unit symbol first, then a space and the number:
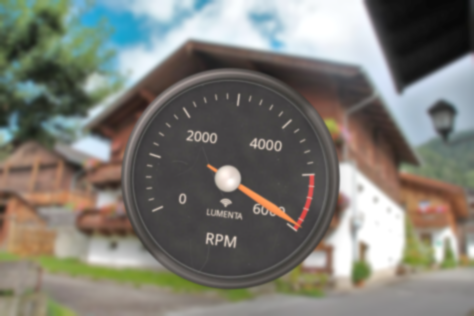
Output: rpm 5900
